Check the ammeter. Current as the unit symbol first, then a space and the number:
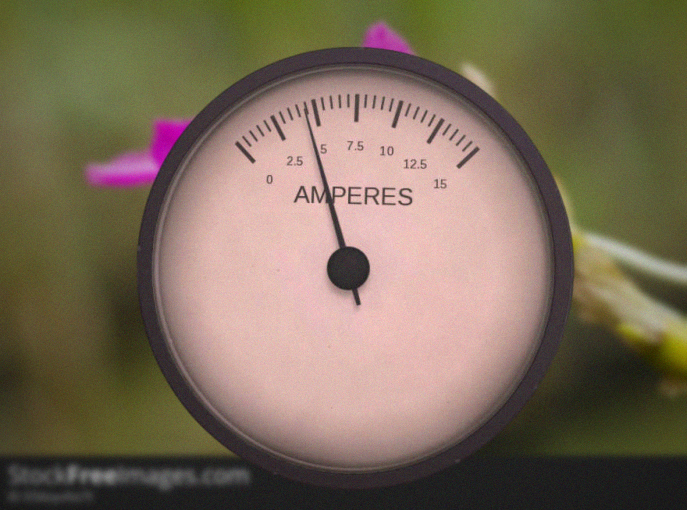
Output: A 4.5
